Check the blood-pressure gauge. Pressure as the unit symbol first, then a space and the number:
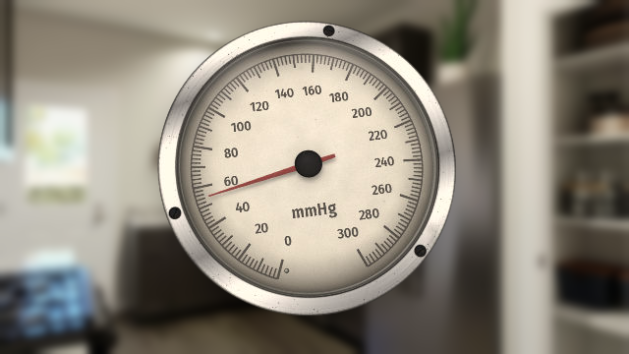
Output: mmHg 54
